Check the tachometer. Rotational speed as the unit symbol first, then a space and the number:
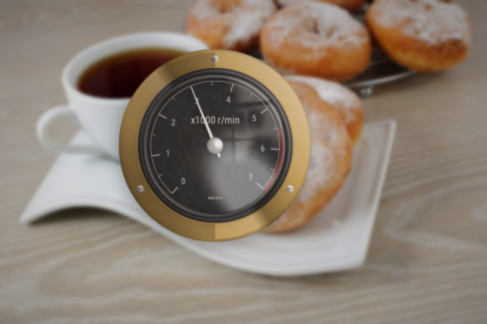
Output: rpm 3000
